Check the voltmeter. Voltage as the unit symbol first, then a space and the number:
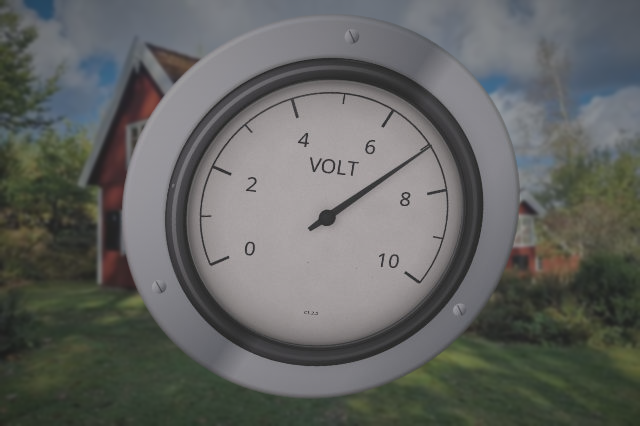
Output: V 7
